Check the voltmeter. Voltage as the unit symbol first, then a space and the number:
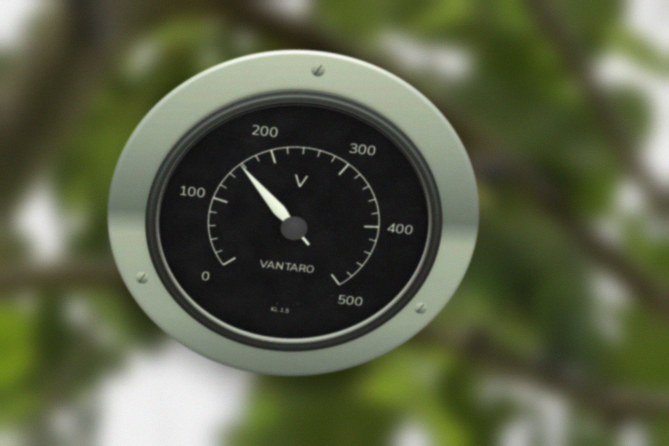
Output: V 160
